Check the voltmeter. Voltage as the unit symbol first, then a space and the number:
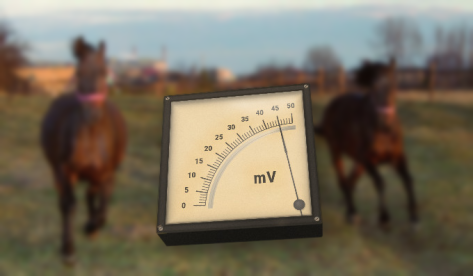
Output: mV 45
